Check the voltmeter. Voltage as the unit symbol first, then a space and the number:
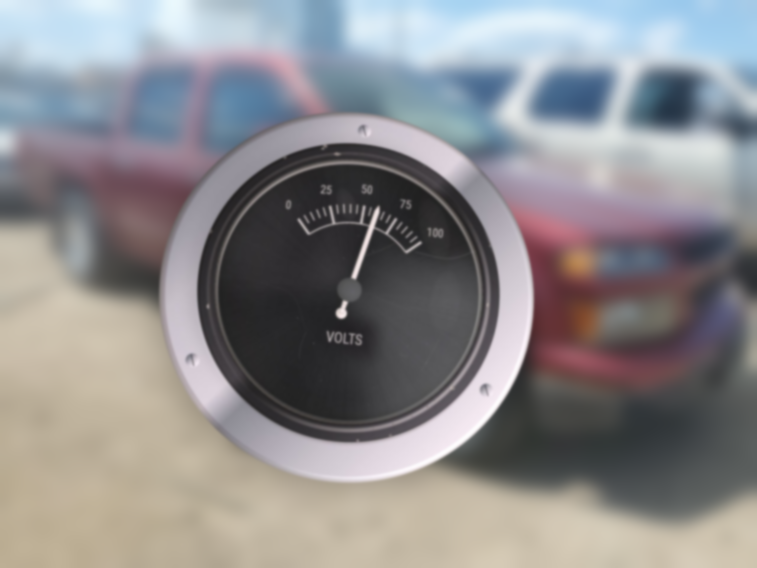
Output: V 60
